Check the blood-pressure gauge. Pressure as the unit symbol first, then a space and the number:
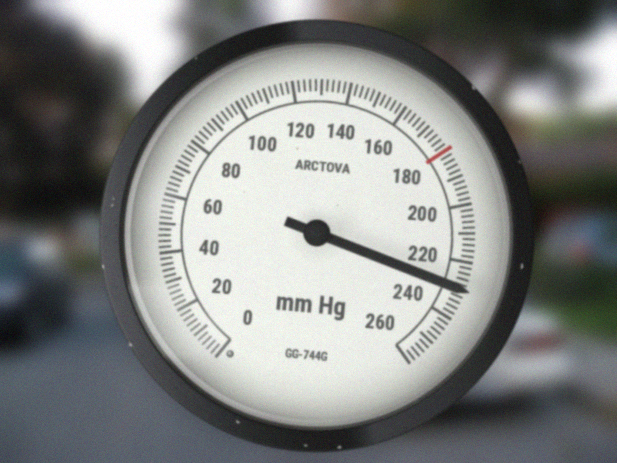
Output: mmHg 230
